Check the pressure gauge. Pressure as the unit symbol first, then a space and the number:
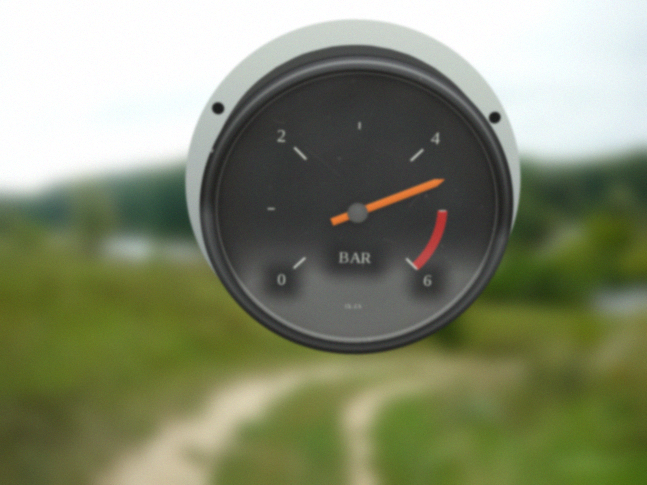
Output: bar 4.5
